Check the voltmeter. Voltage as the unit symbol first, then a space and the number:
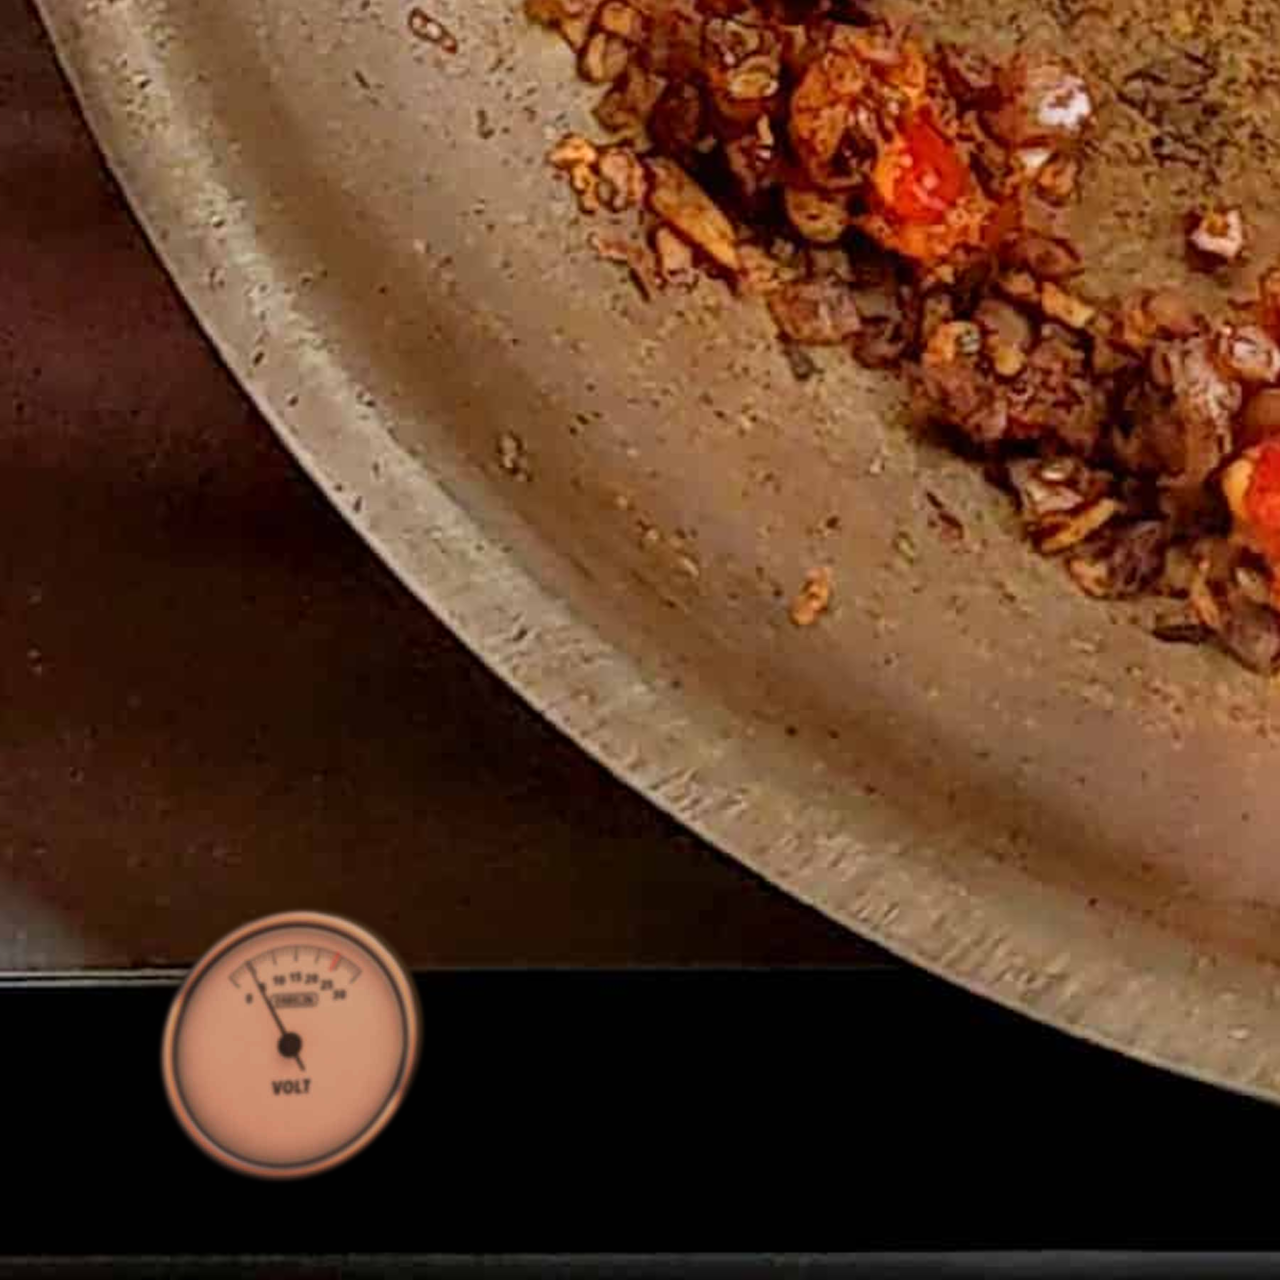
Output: V 5
